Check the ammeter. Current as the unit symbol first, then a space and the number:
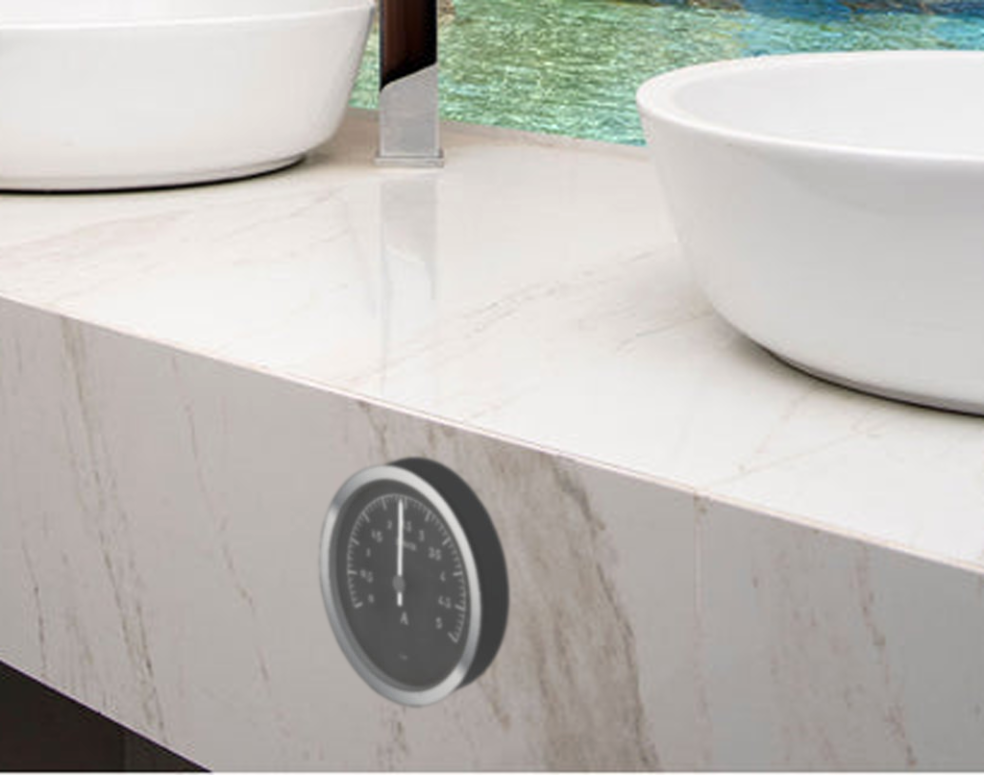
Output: A 2.5
